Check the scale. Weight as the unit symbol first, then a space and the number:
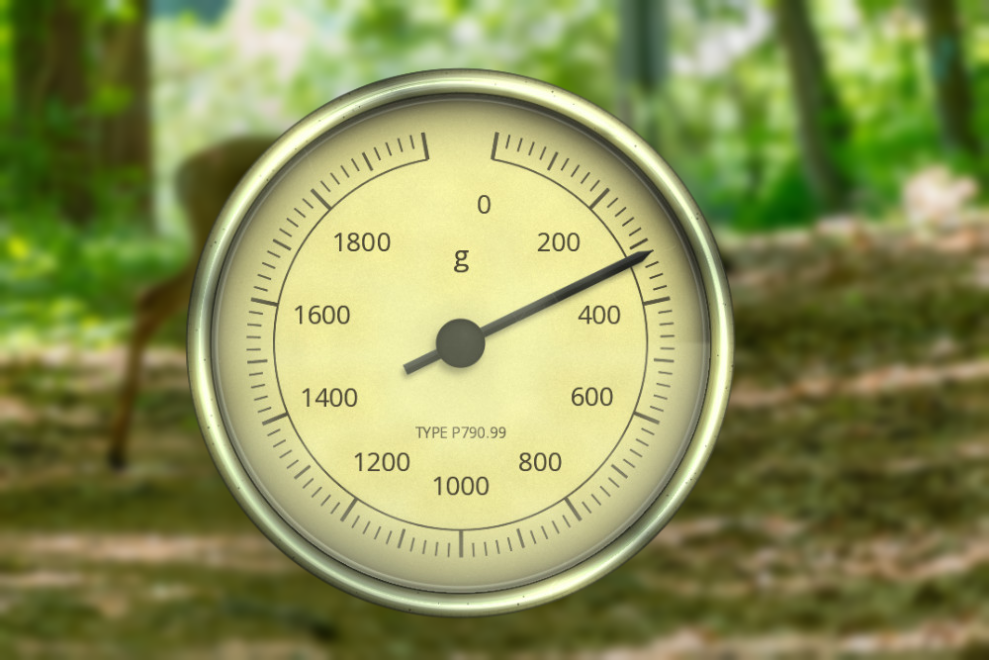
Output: g 320
